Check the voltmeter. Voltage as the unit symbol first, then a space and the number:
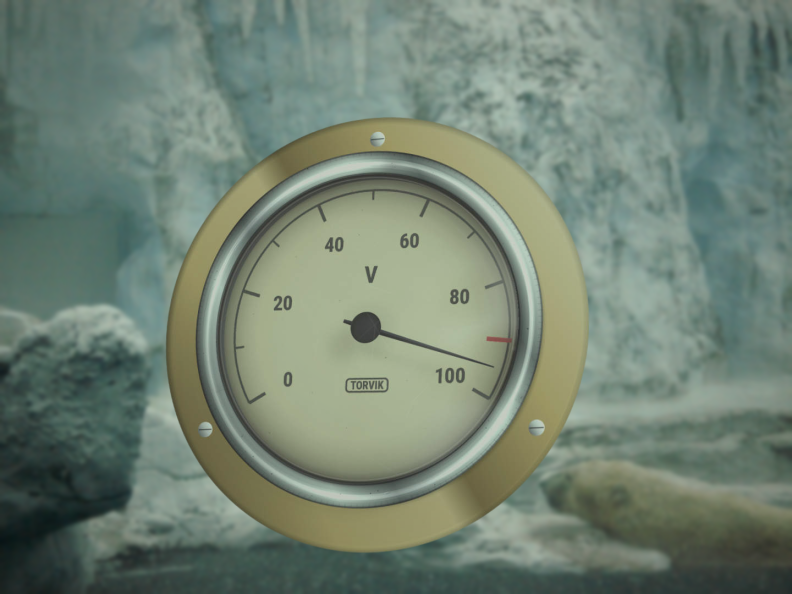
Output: V 95
